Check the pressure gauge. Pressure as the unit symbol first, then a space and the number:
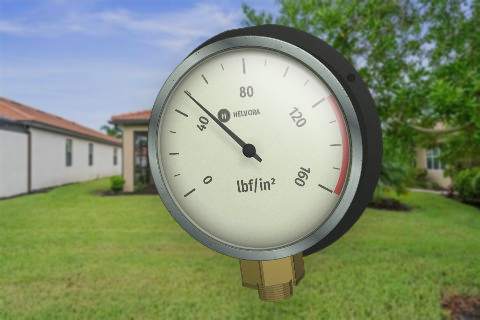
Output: psi 50
